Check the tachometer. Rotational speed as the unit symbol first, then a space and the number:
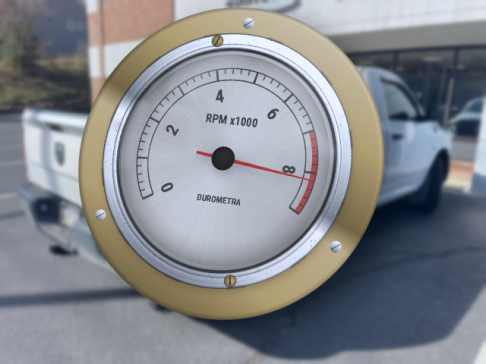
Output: rpm 8200
